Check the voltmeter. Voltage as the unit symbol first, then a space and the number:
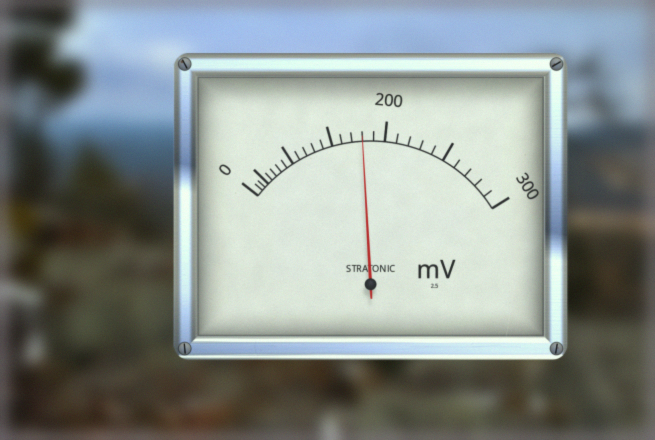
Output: mV 180
